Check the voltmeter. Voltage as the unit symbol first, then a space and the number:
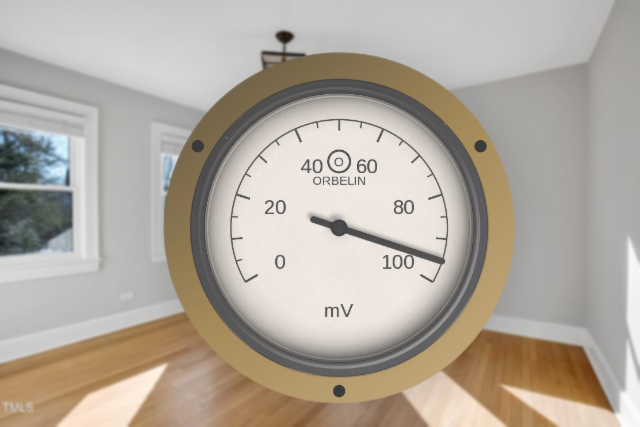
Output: mV 95
